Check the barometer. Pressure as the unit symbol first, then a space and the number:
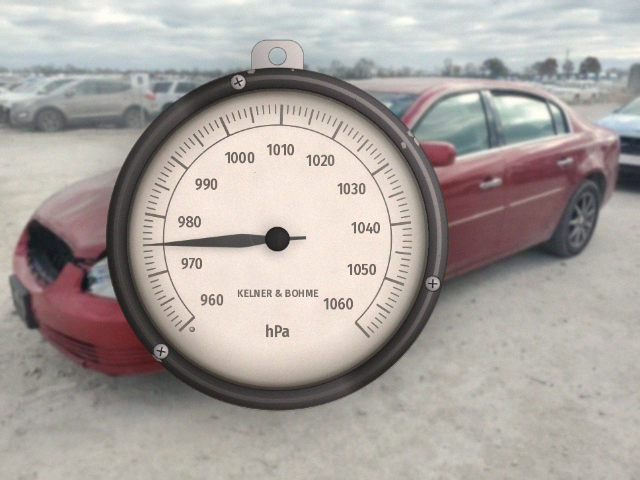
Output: hPa 975
